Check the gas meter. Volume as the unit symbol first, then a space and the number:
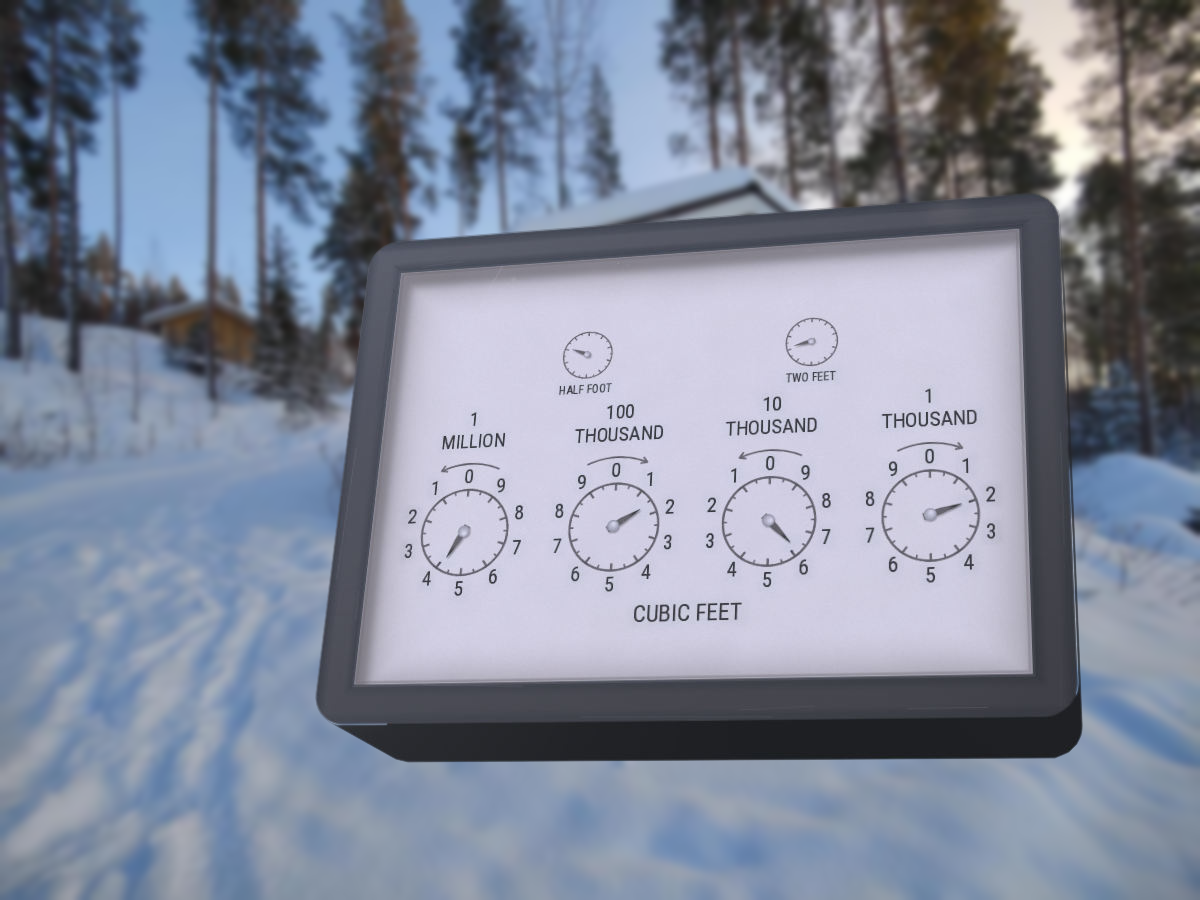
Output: ft³ 416200
